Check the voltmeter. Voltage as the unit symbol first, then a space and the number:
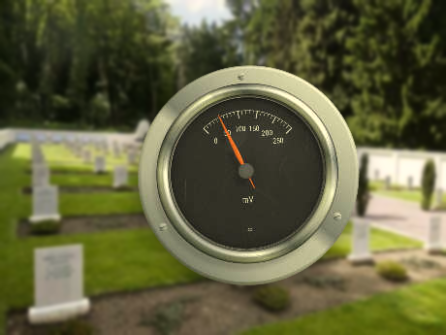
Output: mV 50
